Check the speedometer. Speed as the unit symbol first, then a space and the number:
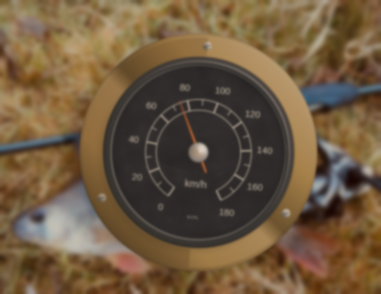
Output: km/h 75
